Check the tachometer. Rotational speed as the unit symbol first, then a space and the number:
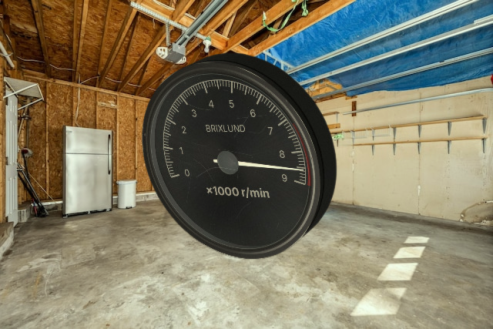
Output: rpm 8500
